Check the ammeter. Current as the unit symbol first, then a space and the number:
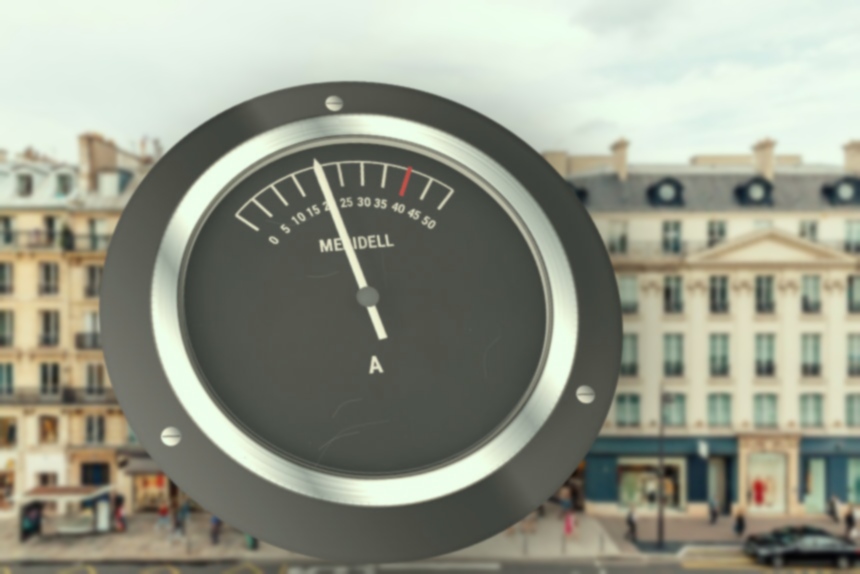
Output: A 20
